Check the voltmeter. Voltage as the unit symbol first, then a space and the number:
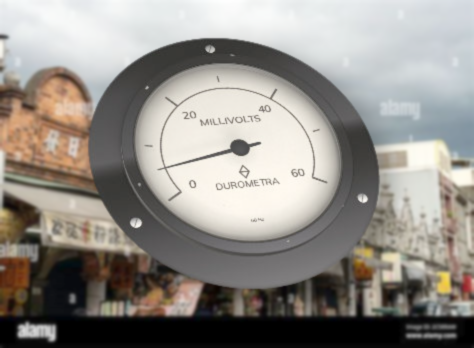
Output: mV 5
